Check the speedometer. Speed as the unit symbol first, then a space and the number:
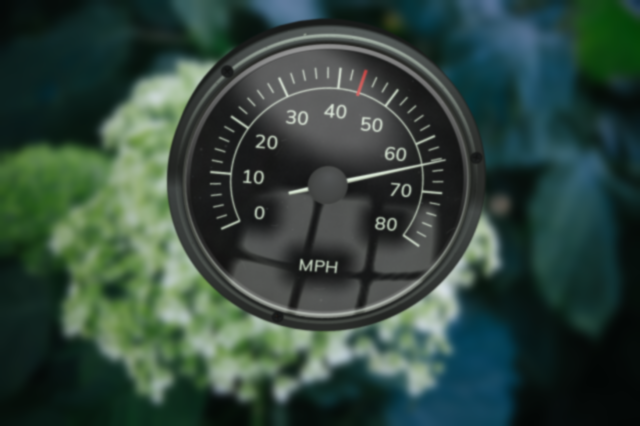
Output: mph 64
